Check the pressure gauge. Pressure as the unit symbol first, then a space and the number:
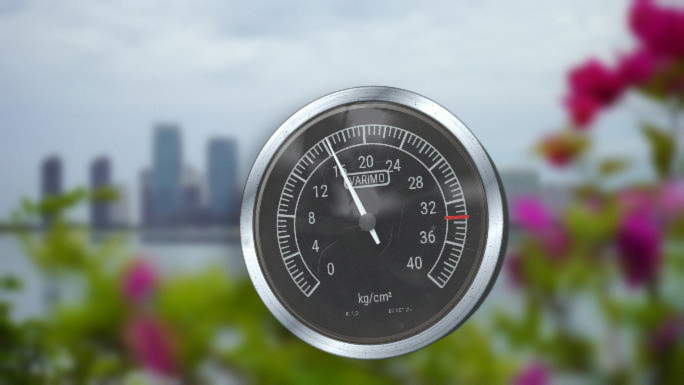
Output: kg/cm² 16.5
